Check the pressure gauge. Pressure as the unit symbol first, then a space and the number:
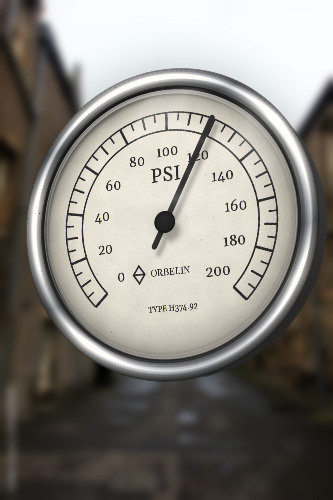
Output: psi 120
